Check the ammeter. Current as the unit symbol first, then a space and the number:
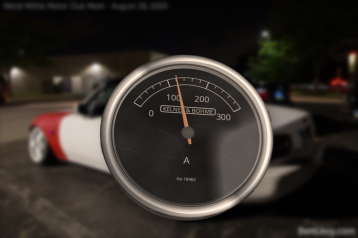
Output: A 120
